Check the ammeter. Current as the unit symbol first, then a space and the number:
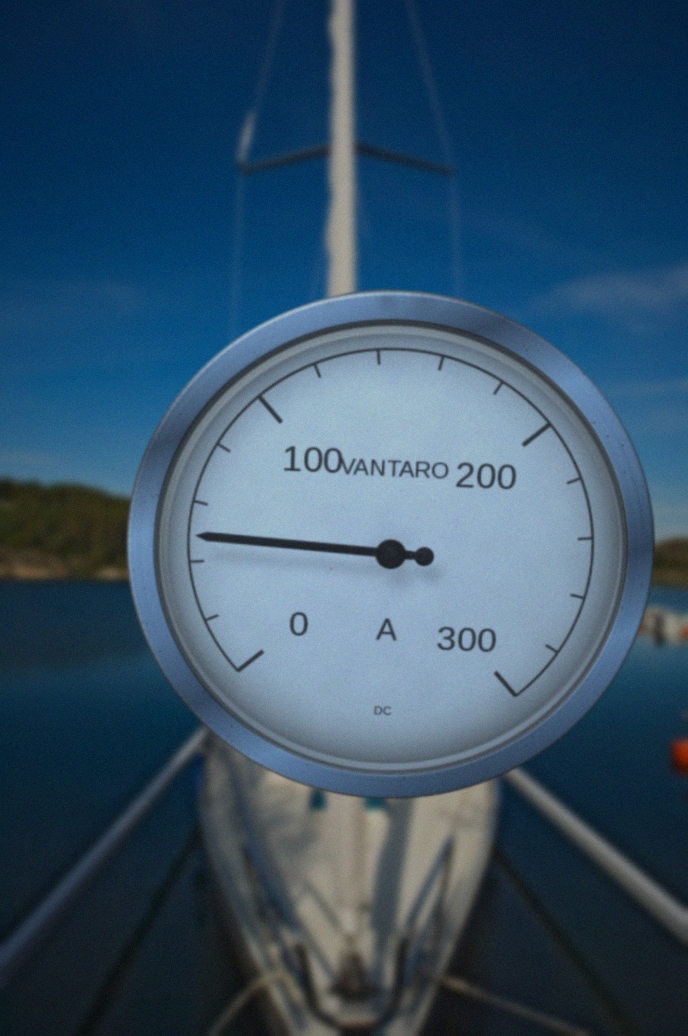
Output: A 50
